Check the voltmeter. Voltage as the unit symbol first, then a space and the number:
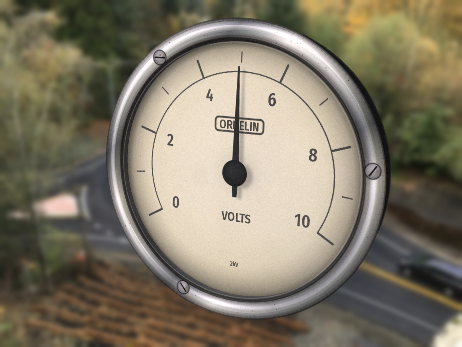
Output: V 5
